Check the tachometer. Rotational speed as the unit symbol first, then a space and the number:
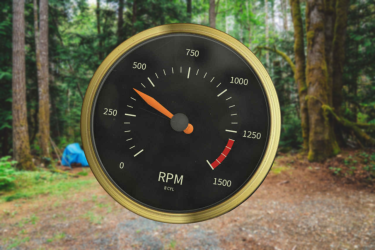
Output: rpm 400
